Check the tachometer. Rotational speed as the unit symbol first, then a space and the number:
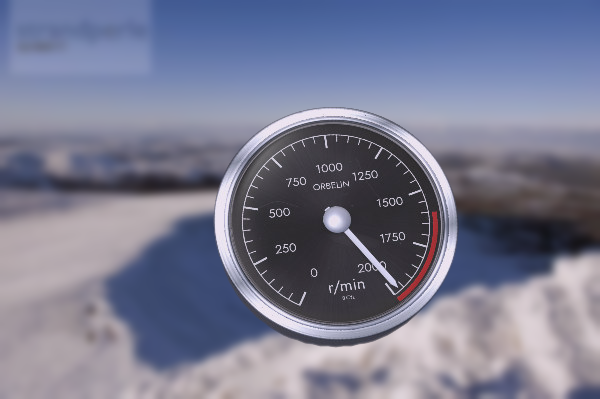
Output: rpm 1975
